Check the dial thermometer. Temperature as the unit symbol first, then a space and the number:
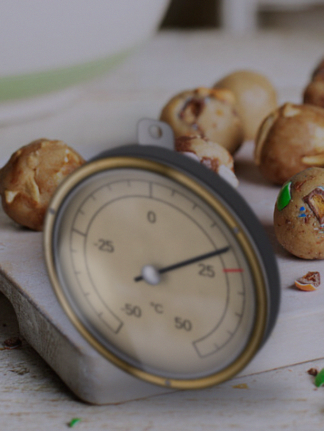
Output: °C 20
